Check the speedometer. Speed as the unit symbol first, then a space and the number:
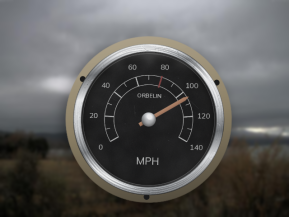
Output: mph 105
